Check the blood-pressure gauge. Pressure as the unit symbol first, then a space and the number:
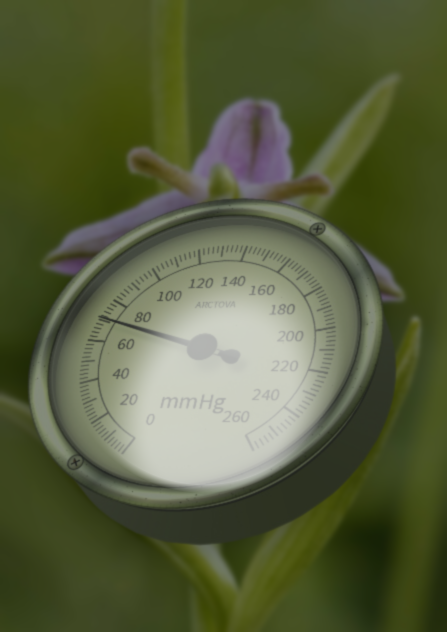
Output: mmHg 70
